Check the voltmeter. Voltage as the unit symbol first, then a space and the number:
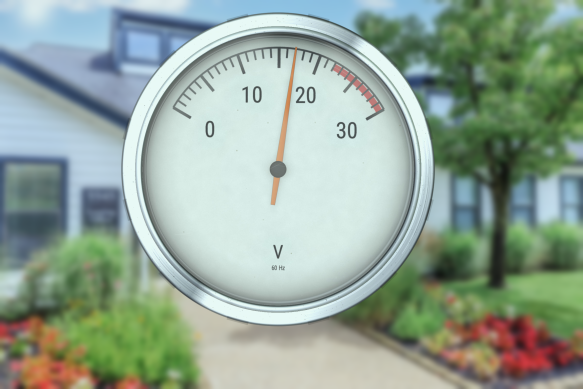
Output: V 17
